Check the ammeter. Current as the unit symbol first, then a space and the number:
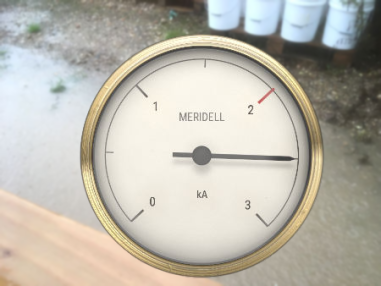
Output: kA 2.5
